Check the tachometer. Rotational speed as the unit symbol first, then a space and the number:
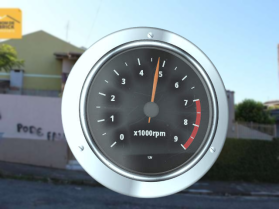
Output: rpm 4750
